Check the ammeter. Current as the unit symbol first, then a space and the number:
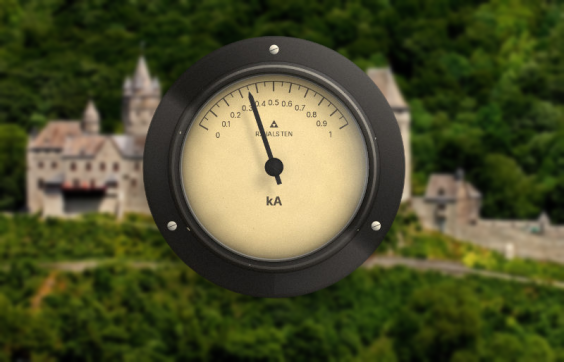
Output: kA 0.35
